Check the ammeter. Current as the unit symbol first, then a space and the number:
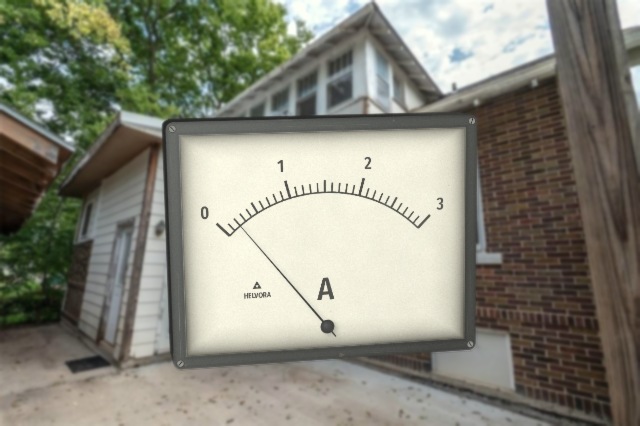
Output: A 0.2
